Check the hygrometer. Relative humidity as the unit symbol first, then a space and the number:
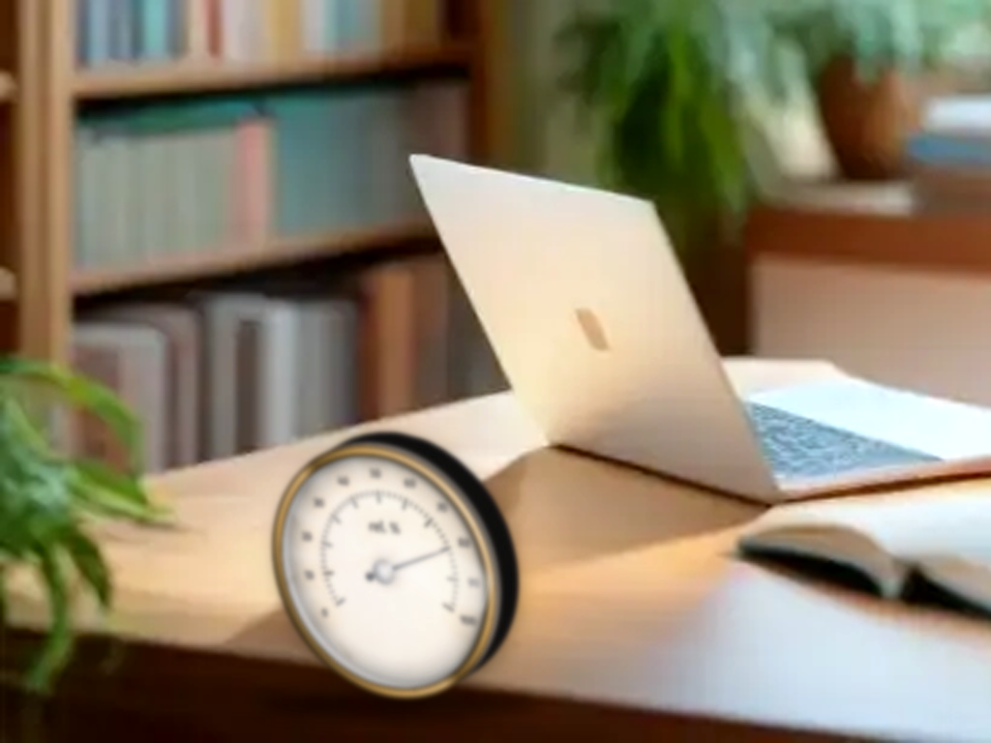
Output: % 80
